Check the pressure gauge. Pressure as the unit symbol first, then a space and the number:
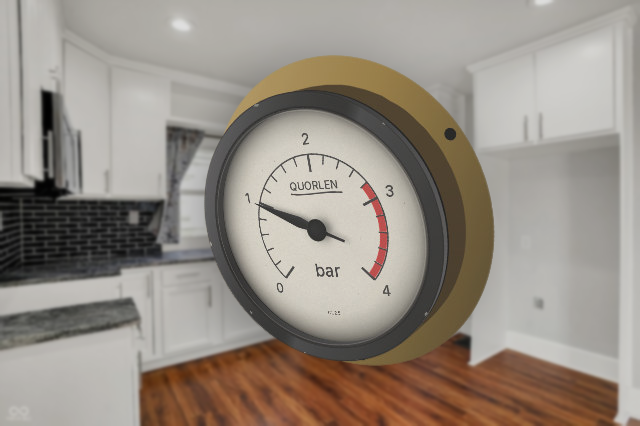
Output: bar 1
